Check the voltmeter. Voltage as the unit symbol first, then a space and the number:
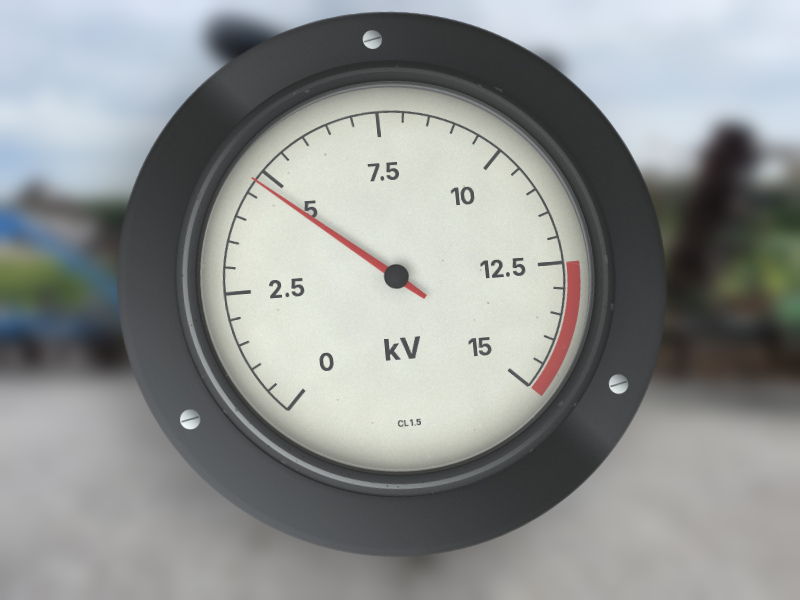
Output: kV 4.75
